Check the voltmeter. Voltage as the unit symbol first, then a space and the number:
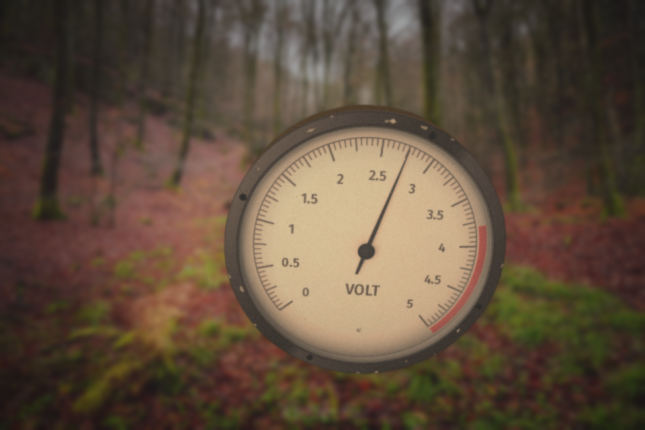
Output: V 2.75
